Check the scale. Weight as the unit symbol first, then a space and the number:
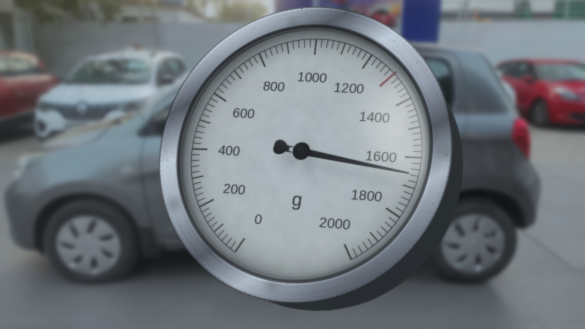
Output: g 1660
